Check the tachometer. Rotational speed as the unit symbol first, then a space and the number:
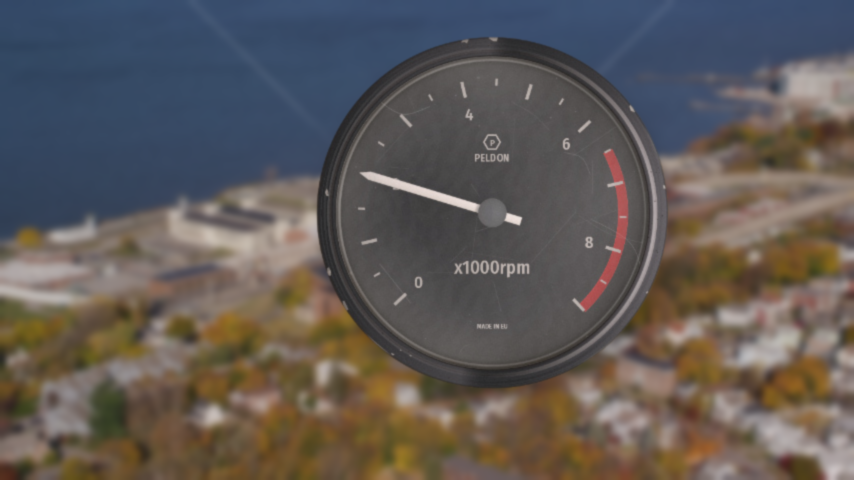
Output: rpm 2000
